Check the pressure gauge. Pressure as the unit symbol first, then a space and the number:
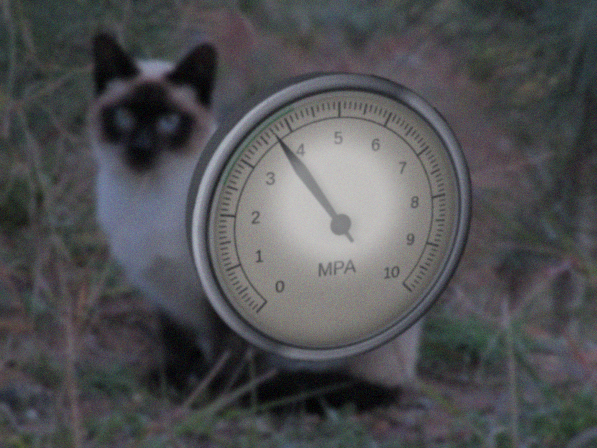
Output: MPa 3.7
